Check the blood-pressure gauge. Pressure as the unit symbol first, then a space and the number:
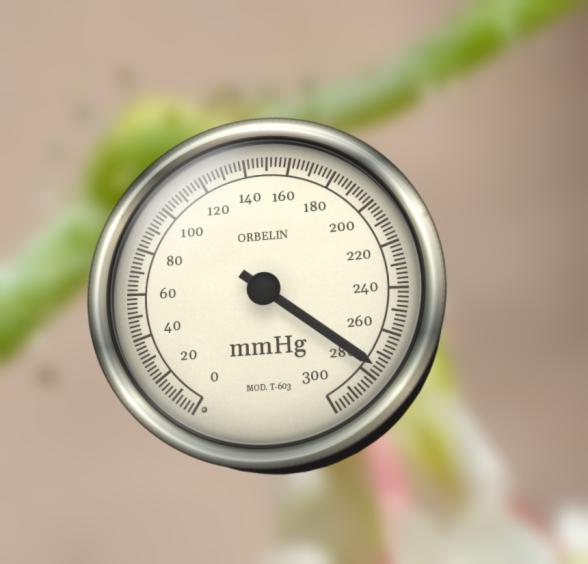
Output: mmHg 276
